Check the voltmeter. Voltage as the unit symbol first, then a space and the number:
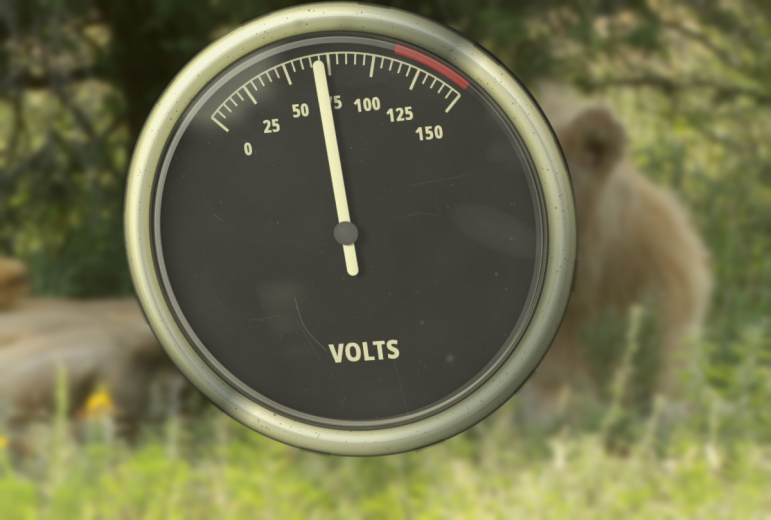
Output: V 70
